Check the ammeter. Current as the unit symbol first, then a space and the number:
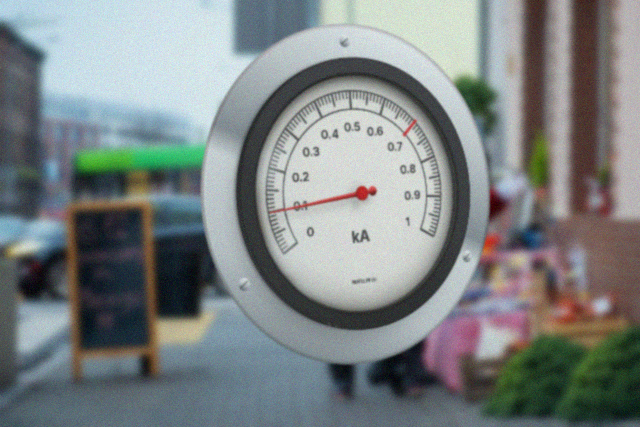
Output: kA 0.1
